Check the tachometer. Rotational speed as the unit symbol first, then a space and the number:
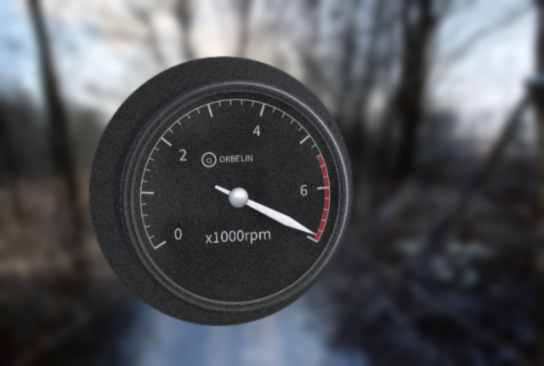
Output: rpm 6900
